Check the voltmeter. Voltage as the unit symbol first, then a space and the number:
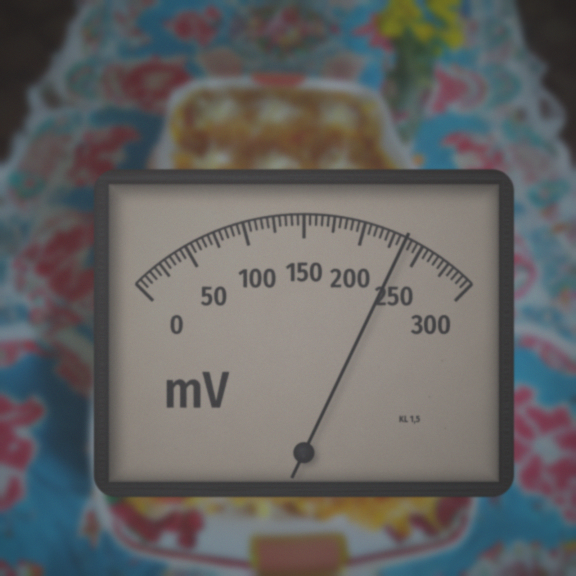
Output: mV 235
